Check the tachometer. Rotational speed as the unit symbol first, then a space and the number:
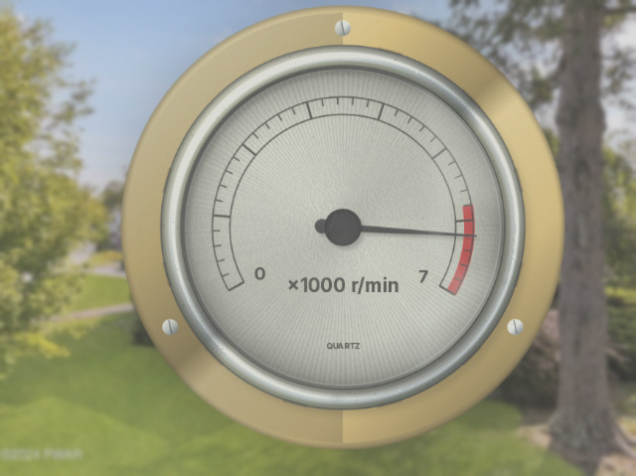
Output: rpm 6200
